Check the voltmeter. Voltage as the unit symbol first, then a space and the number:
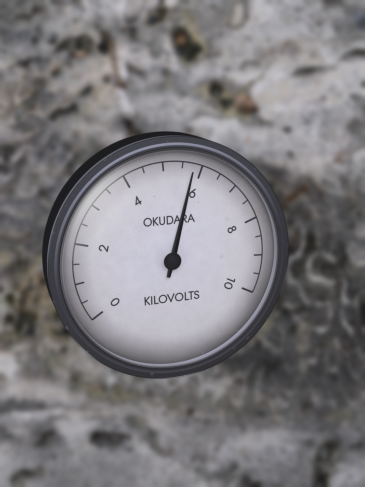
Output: kV 5.75
